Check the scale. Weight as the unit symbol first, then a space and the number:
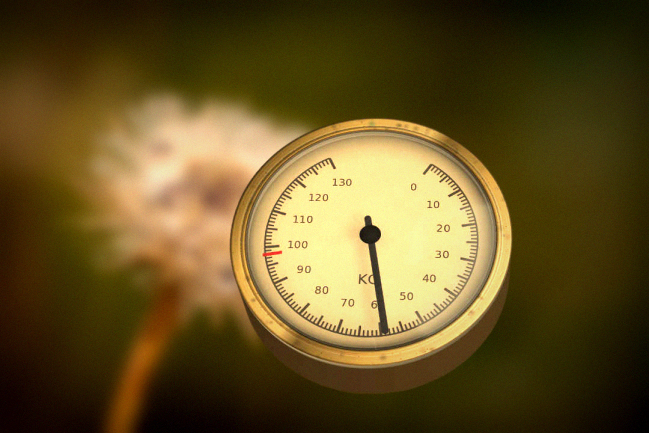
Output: kg 59
